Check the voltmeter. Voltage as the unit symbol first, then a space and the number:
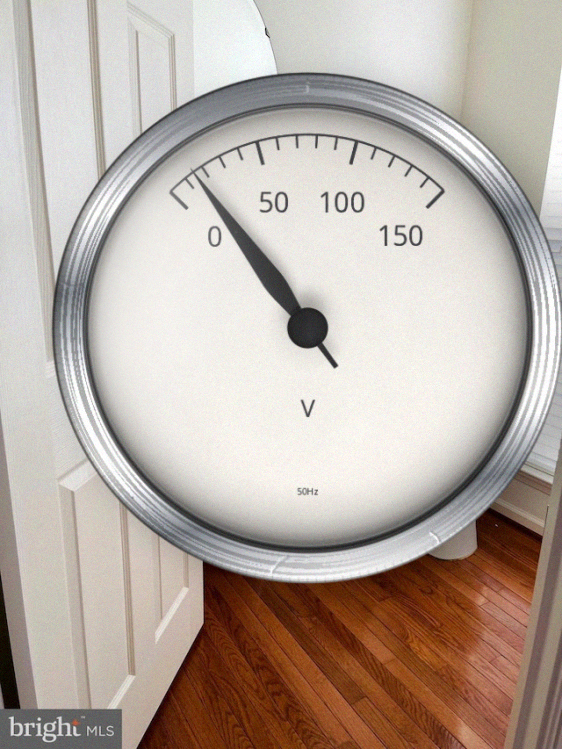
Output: V 15
